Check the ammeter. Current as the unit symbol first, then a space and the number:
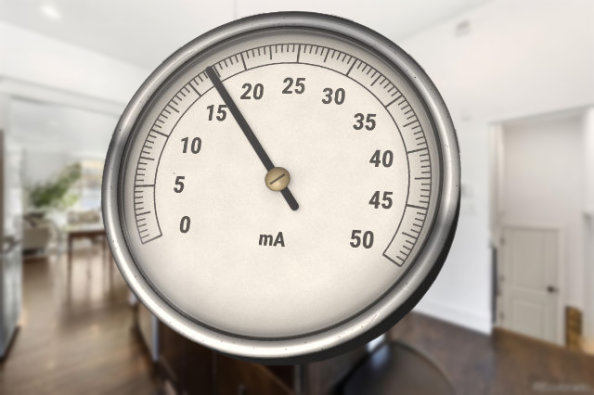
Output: mA 17
